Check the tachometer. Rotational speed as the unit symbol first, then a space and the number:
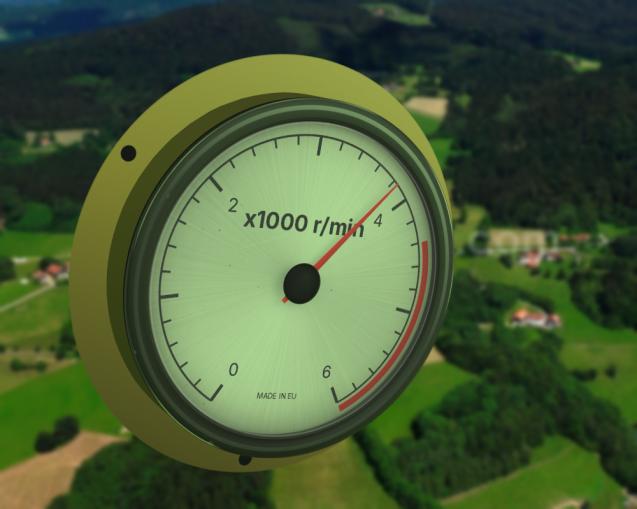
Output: rpm 3800
